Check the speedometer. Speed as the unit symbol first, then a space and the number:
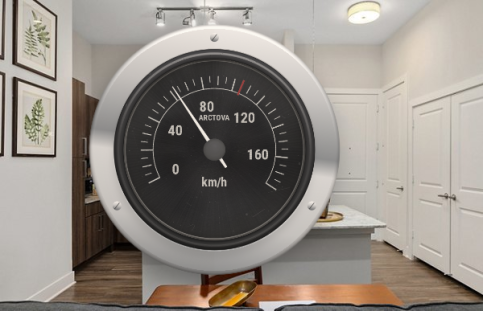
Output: km/h 62.5
